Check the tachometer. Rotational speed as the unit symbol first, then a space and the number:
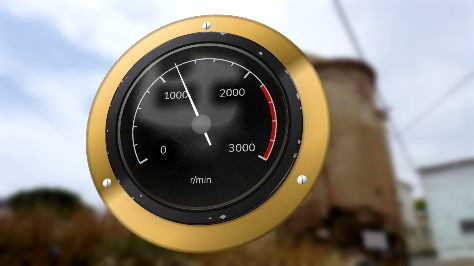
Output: rpm 1200
